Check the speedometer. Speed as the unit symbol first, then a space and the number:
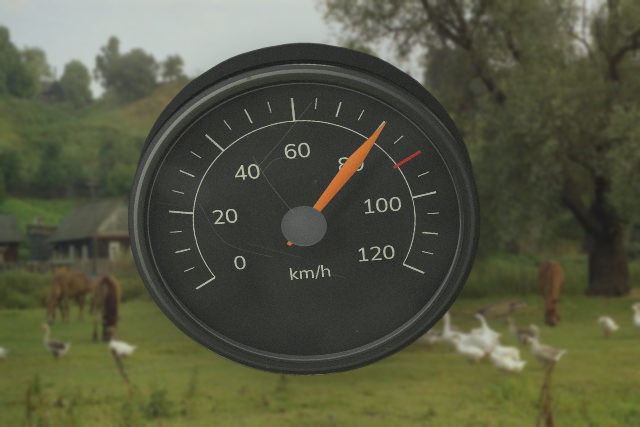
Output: km/h 80
